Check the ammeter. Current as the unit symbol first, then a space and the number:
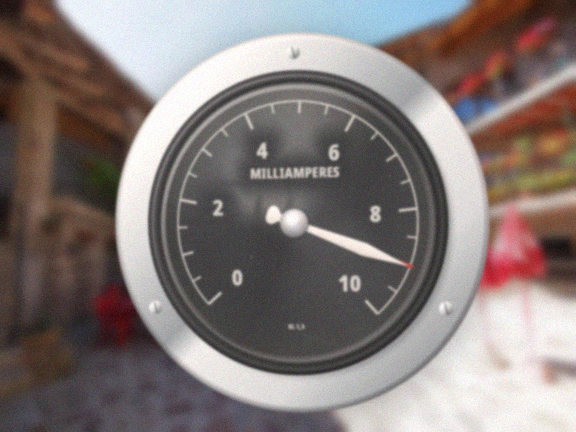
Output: mA 9
